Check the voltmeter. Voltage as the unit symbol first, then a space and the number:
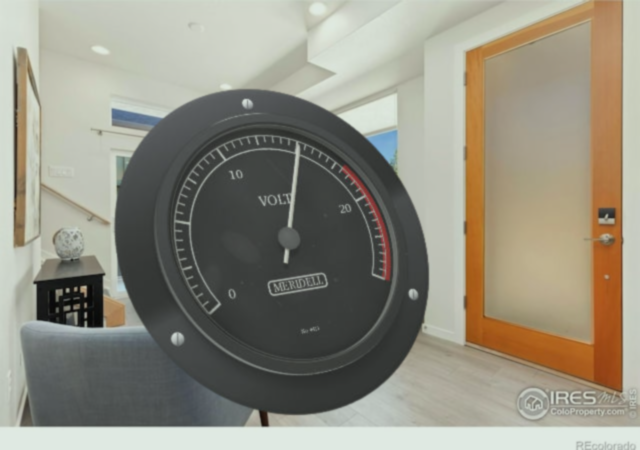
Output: V 15
